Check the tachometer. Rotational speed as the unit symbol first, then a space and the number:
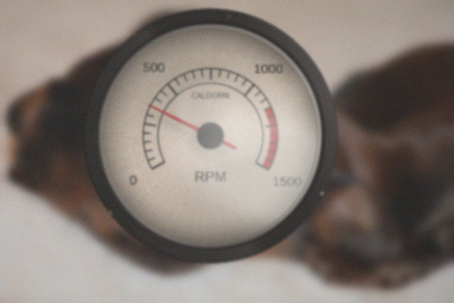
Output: rpm 350
